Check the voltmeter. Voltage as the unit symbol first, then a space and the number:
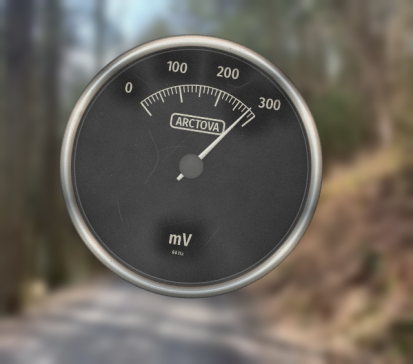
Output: mV 280
